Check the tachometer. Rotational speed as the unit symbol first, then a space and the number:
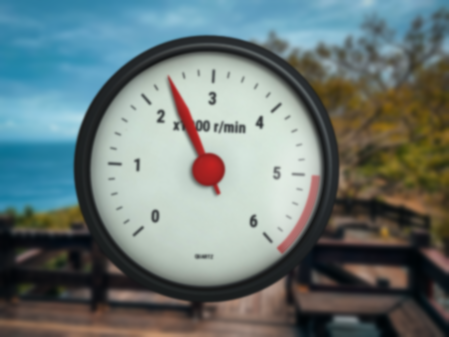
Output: rpm 2400
